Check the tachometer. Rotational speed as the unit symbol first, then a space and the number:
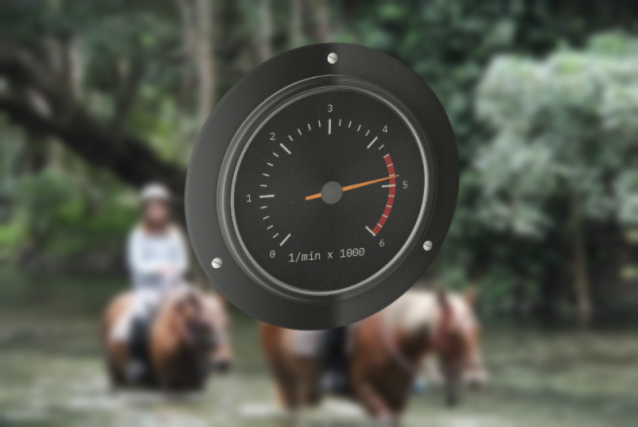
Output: rpm 4800
